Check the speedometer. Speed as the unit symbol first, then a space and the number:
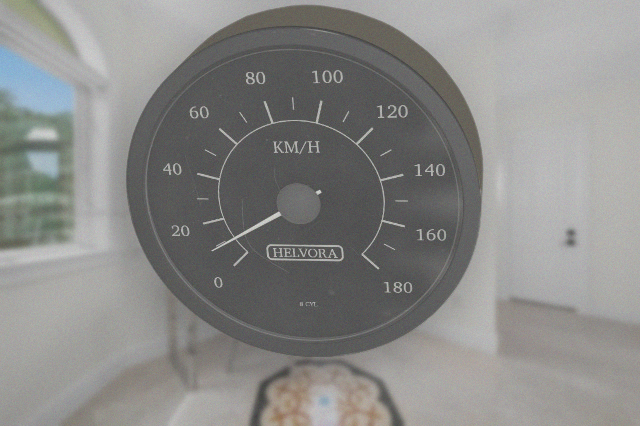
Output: km/h 10
